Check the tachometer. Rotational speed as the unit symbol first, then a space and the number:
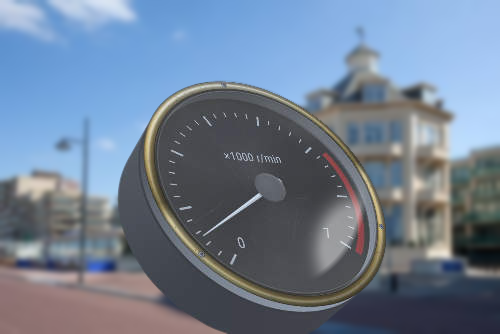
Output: rpm 500
